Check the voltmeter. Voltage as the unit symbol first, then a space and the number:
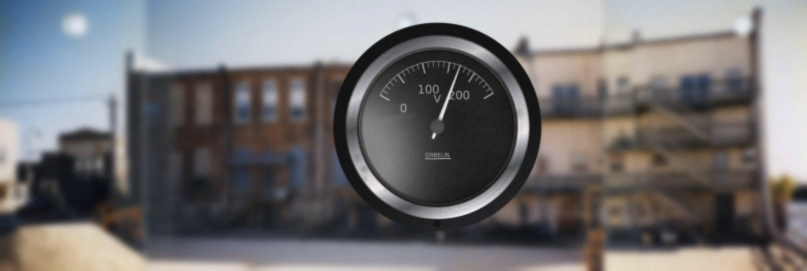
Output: V 170
